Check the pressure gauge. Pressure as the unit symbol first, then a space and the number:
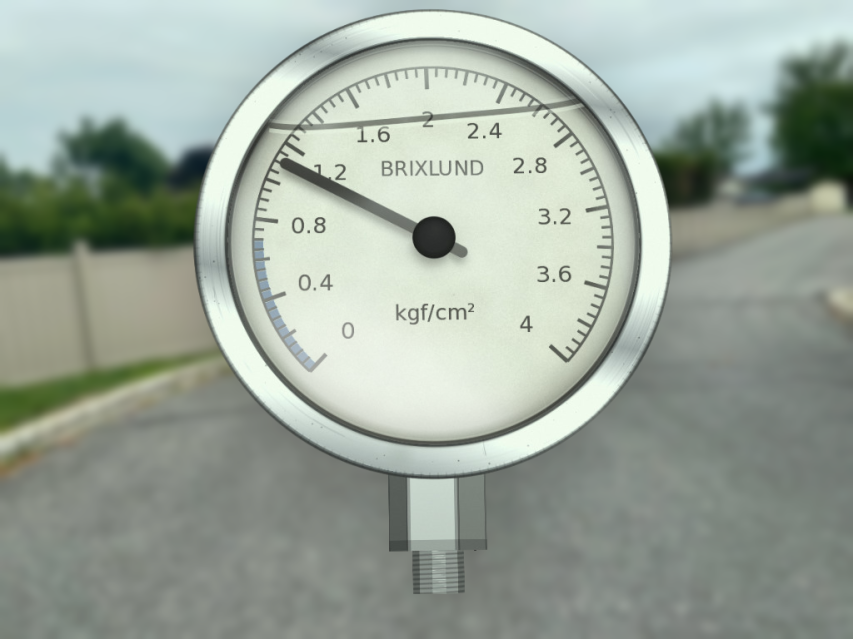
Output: kg/cm² 1.1
